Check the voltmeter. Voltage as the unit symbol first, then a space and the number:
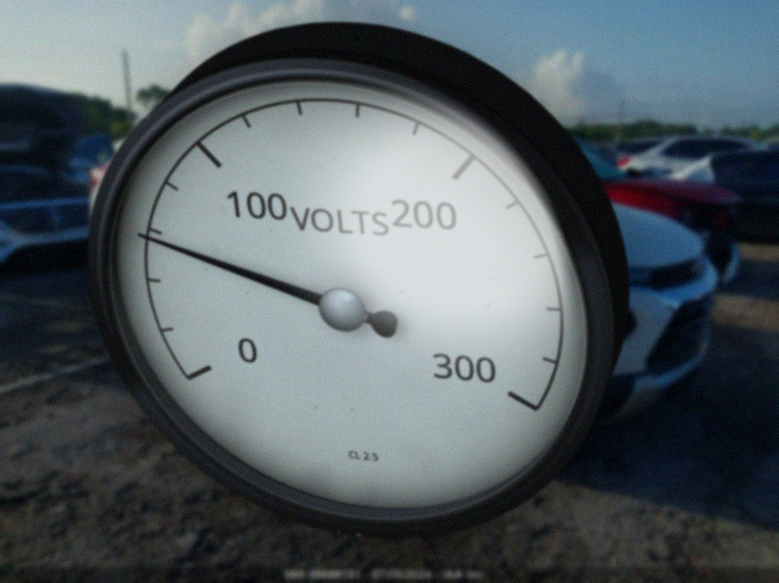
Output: V 60
